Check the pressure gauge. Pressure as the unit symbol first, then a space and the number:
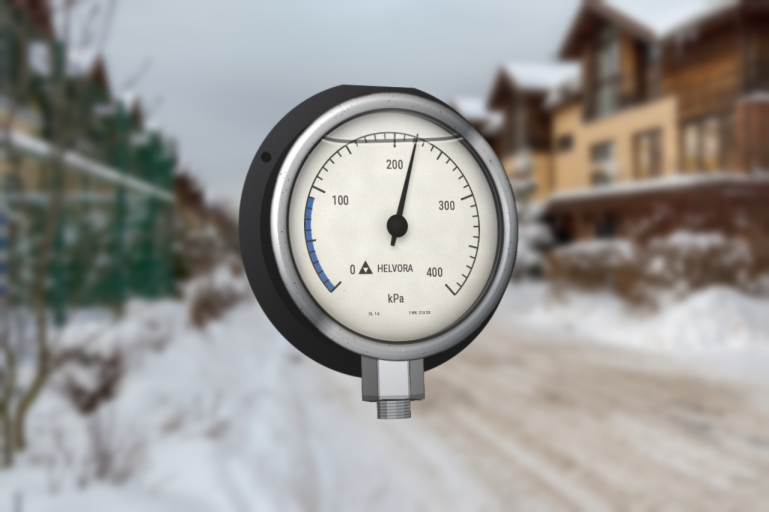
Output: kPa 220
